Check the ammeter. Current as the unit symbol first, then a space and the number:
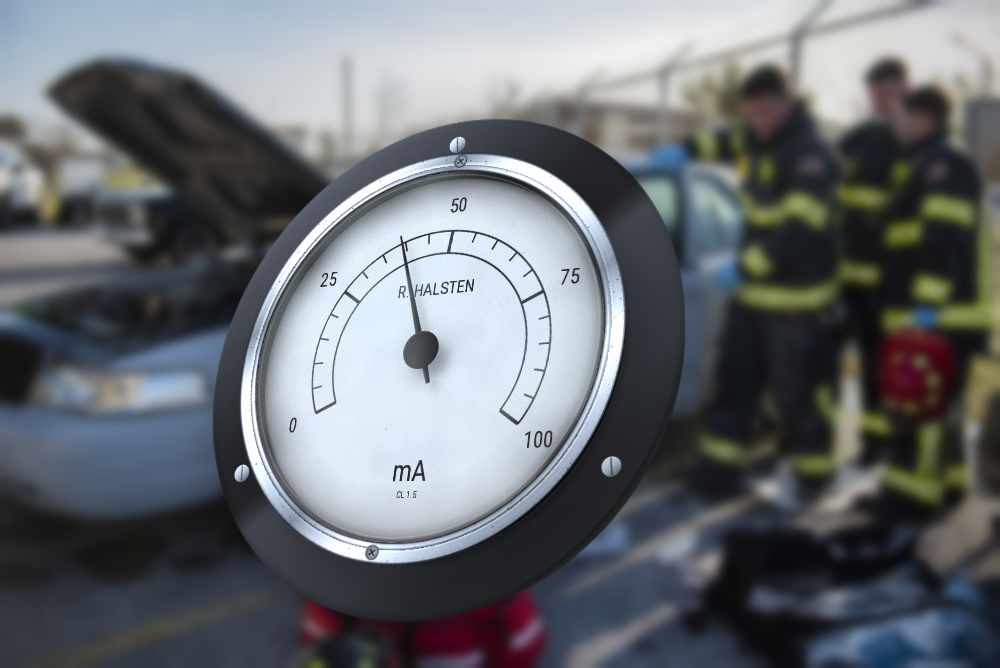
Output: mA 40
